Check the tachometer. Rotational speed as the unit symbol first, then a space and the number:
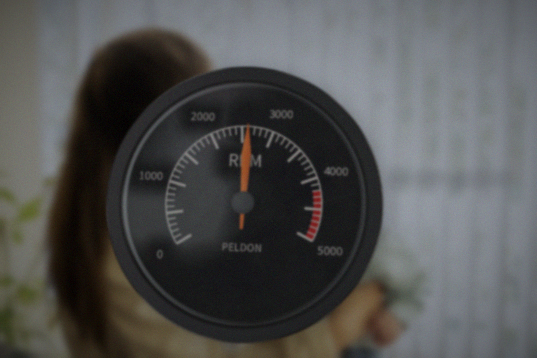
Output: rpm 2600
